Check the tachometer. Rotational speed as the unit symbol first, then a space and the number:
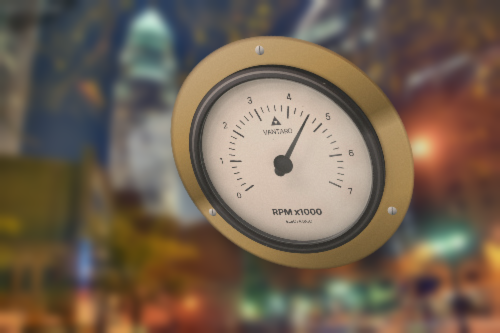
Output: rpm 4600
